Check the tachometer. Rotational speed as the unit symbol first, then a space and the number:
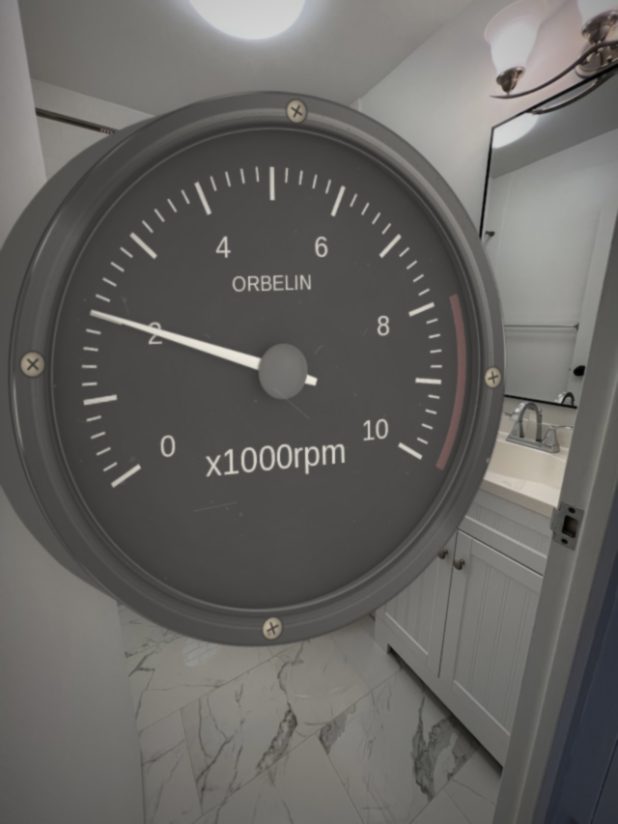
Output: rpm 2000
